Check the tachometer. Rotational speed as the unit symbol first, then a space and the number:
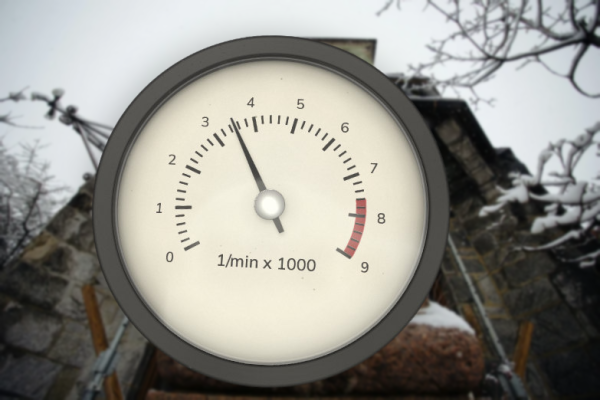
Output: rpm 3500
